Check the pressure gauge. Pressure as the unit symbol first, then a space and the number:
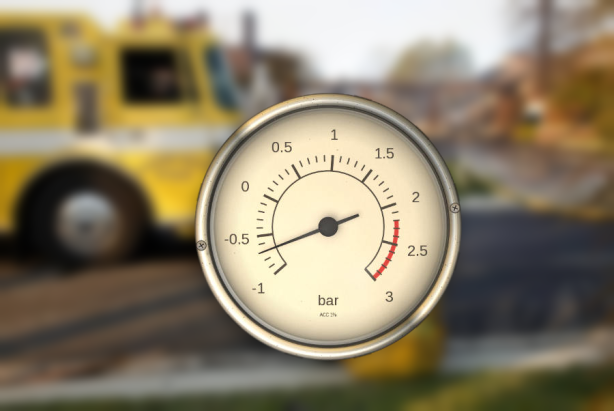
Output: bar -0.7
